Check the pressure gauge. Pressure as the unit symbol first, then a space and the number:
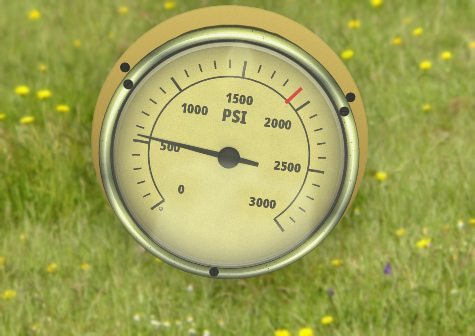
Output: psi 550
